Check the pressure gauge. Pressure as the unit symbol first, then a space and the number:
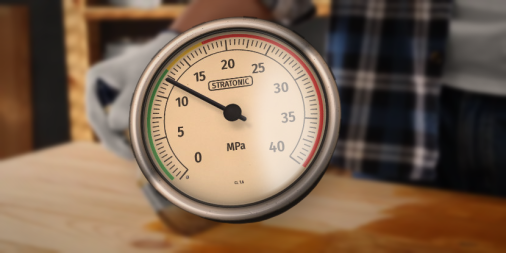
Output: MPa 12
